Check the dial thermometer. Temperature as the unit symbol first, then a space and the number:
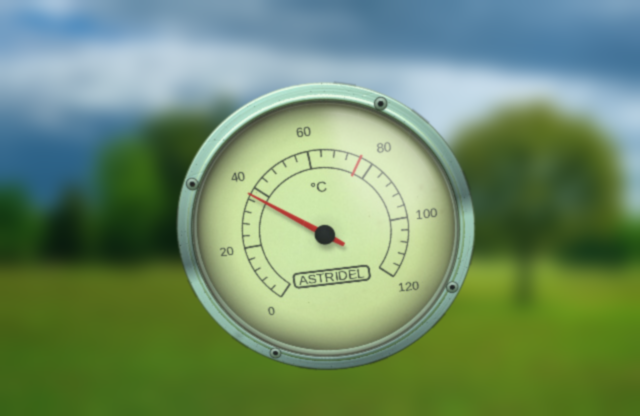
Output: °C 38
